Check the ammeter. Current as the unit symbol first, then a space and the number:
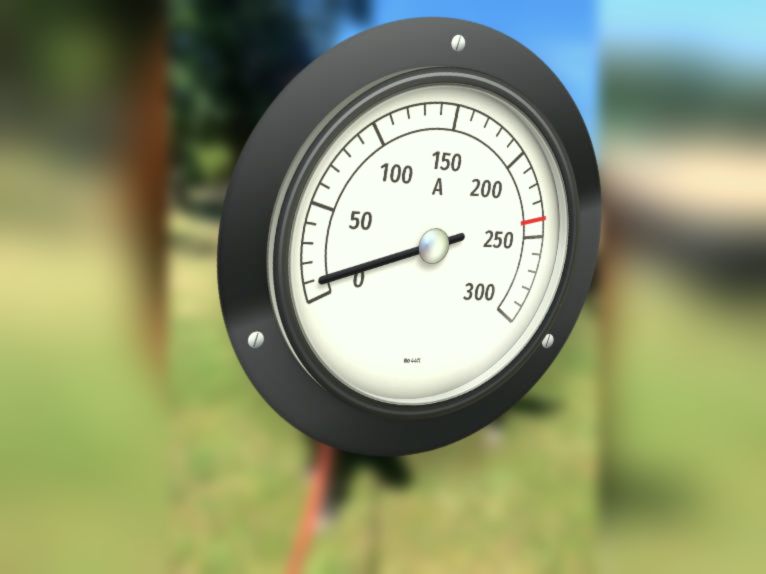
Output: A 10
